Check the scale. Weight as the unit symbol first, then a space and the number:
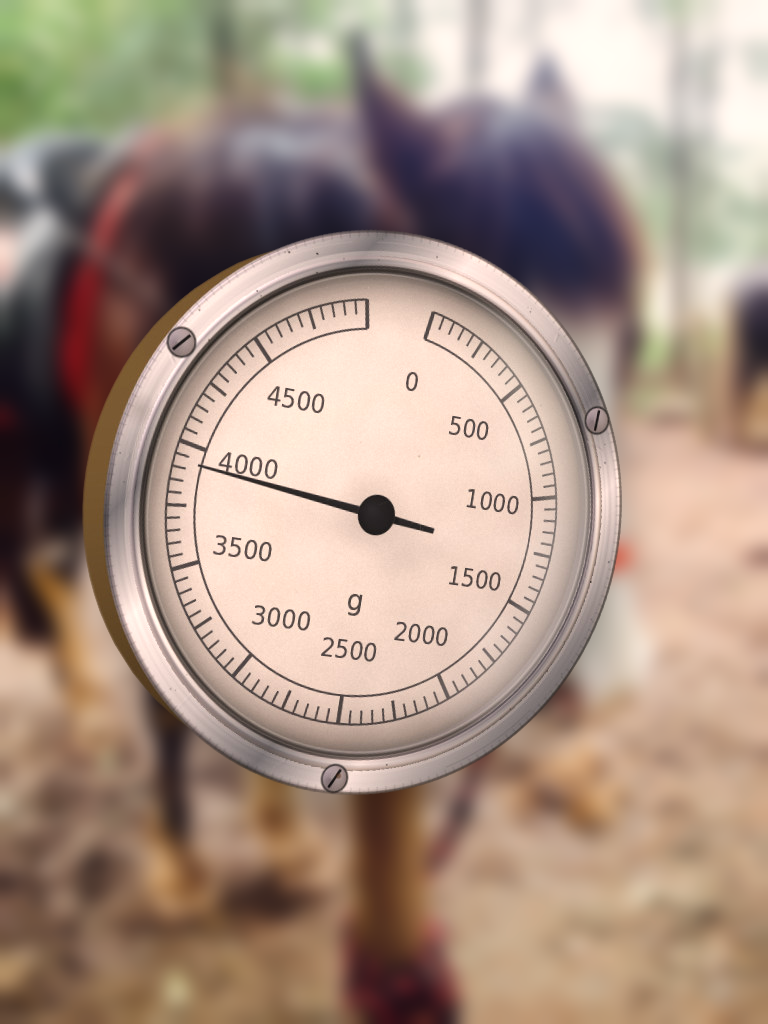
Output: g 3925
